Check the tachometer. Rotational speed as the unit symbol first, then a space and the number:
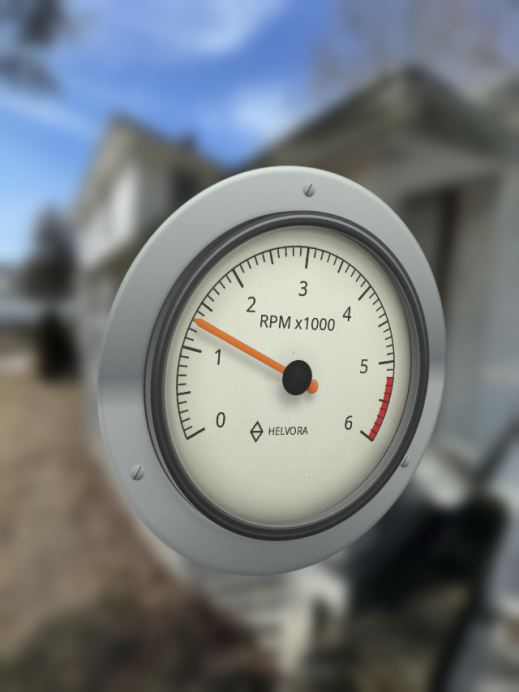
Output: rpm 1300
